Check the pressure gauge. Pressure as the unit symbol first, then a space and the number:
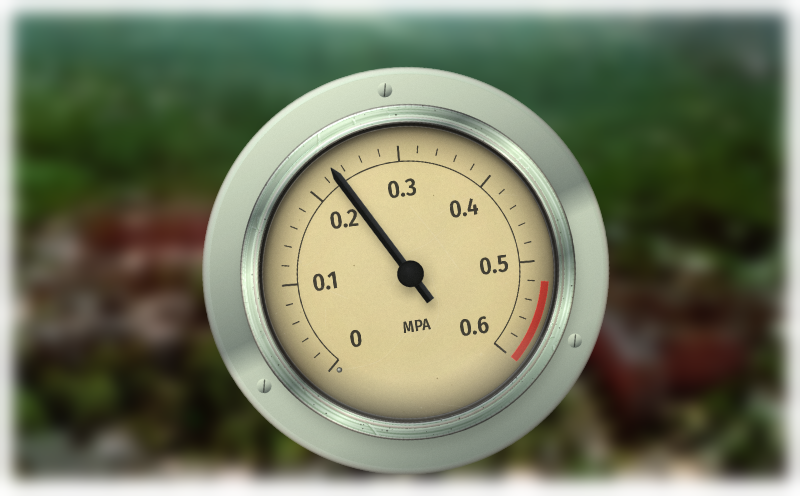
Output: MPa 0.23
